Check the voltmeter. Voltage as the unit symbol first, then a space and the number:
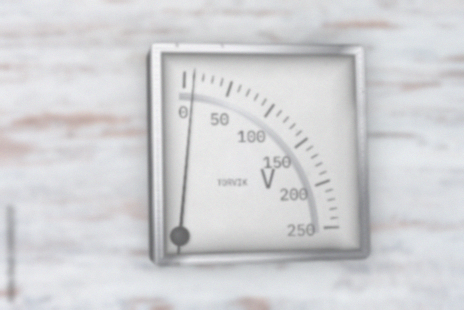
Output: V 10
